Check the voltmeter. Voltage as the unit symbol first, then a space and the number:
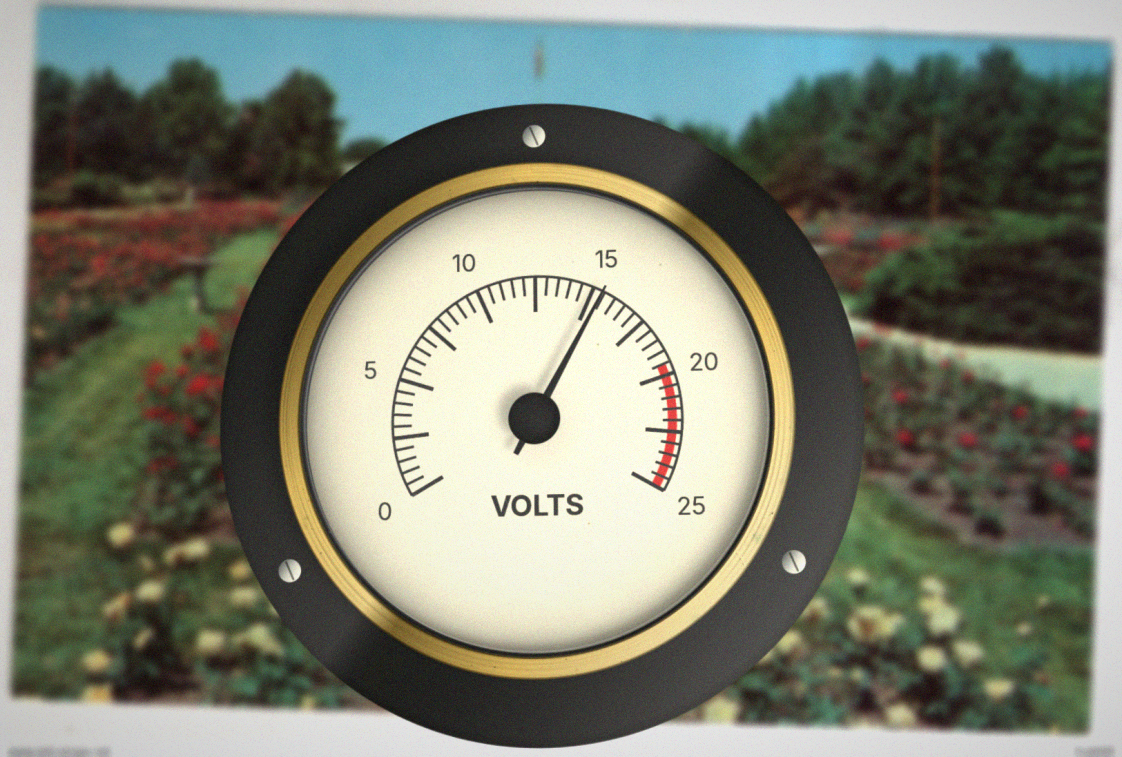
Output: V 15.5
